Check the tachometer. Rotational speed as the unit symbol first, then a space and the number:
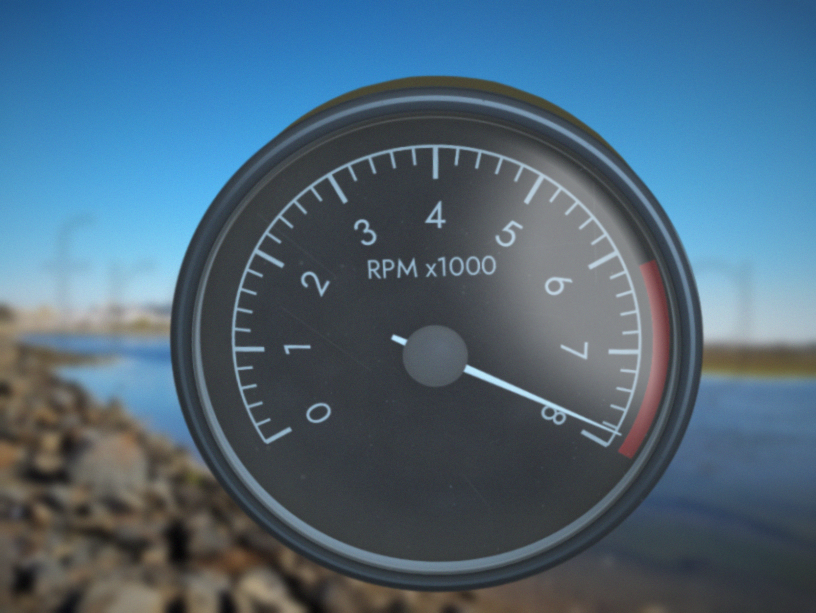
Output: rpm 7800
